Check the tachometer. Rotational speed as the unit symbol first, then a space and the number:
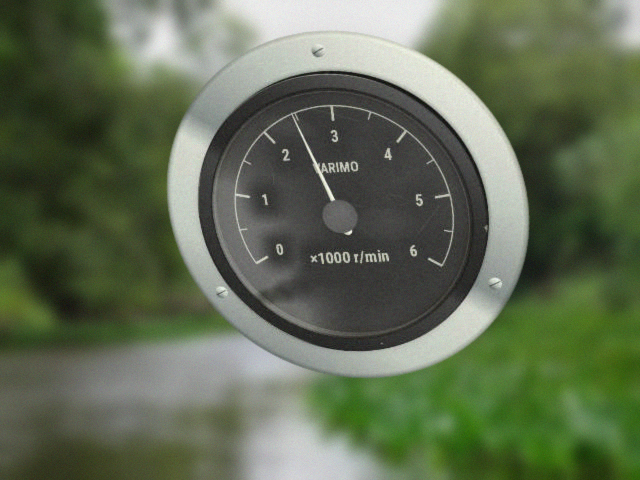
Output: rpm 2500
